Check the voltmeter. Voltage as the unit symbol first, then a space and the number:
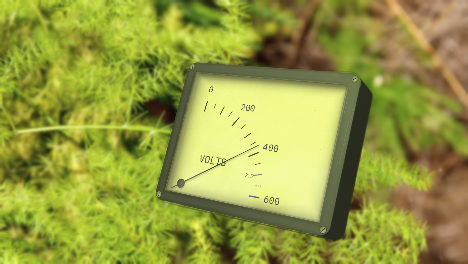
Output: V 375
